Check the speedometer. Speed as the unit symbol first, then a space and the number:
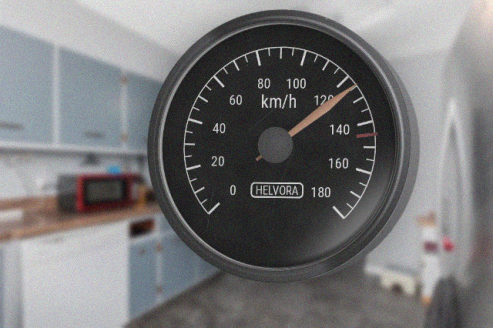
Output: km/h 125
